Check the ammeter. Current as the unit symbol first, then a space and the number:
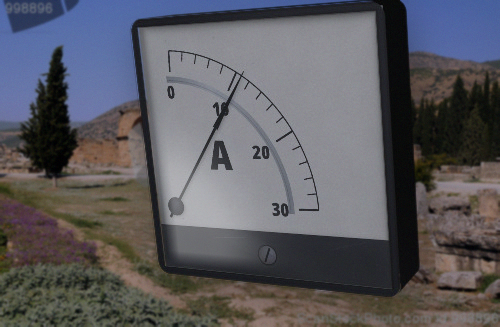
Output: A 11
